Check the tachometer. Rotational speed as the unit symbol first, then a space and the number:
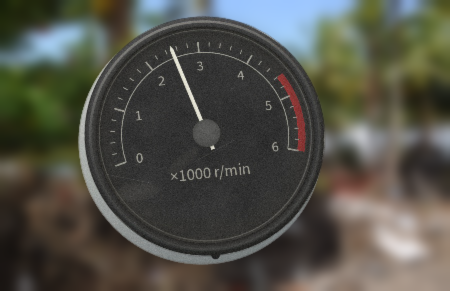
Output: rpm 2500
